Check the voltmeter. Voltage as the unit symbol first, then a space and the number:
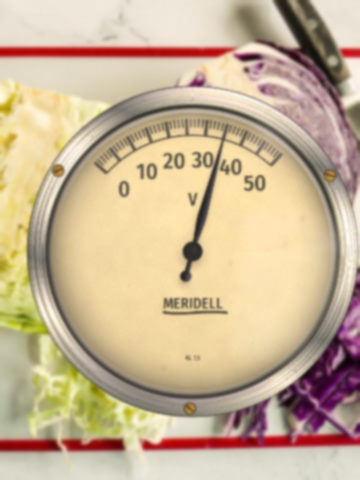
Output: V 35
